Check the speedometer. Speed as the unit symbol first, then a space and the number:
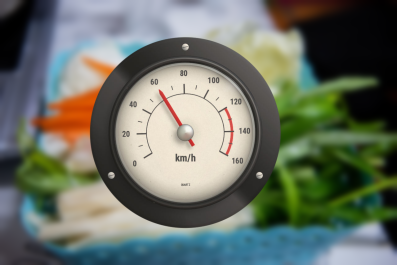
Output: km/h 60
